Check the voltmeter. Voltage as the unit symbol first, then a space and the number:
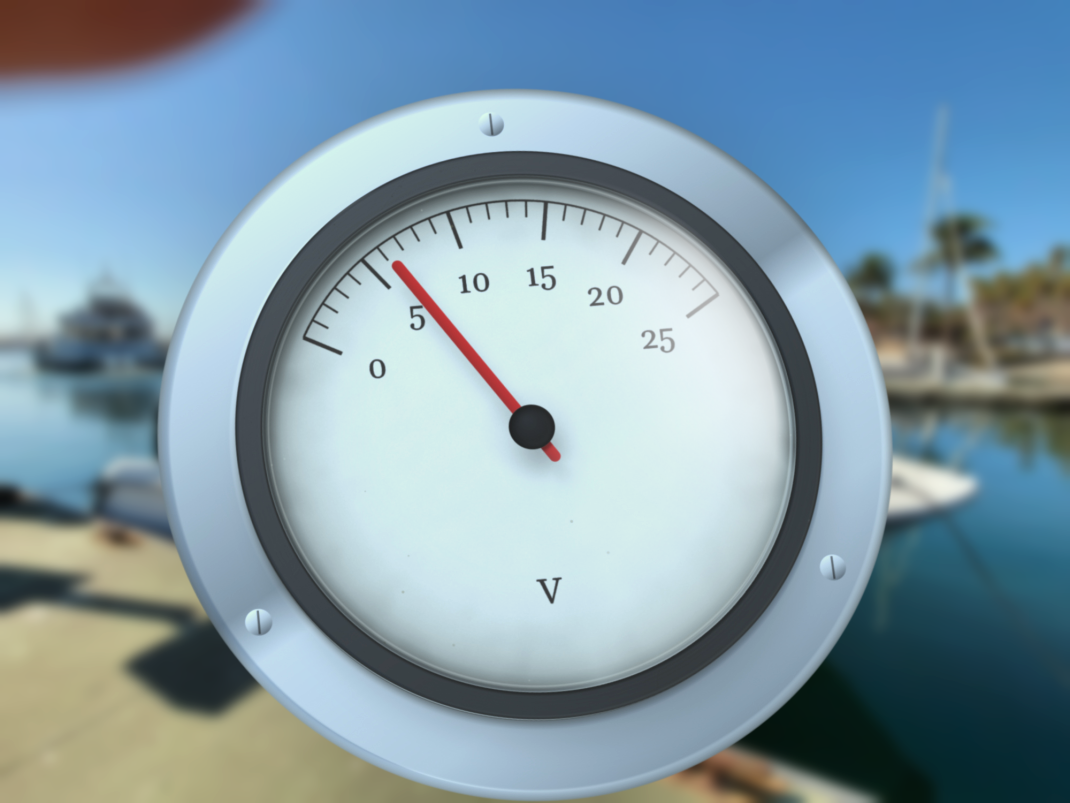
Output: V 6
